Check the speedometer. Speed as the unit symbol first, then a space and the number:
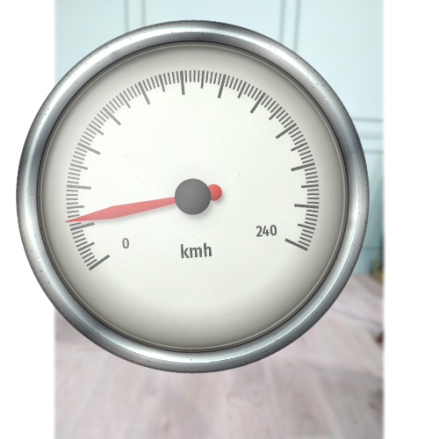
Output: km/h 24
